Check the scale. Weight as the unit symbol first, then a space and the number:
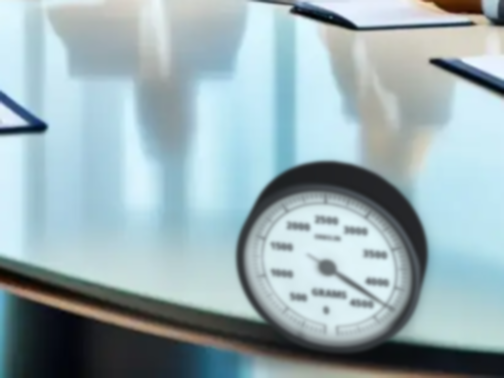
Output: g 4250
